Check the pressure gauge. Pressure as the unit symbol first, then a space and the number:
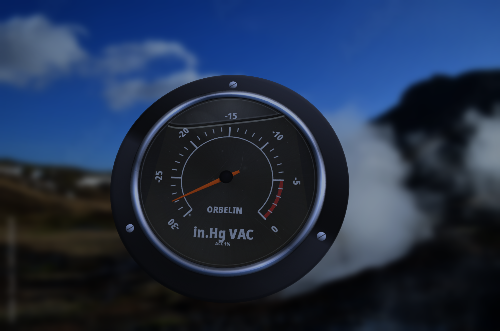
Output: inHg -28
